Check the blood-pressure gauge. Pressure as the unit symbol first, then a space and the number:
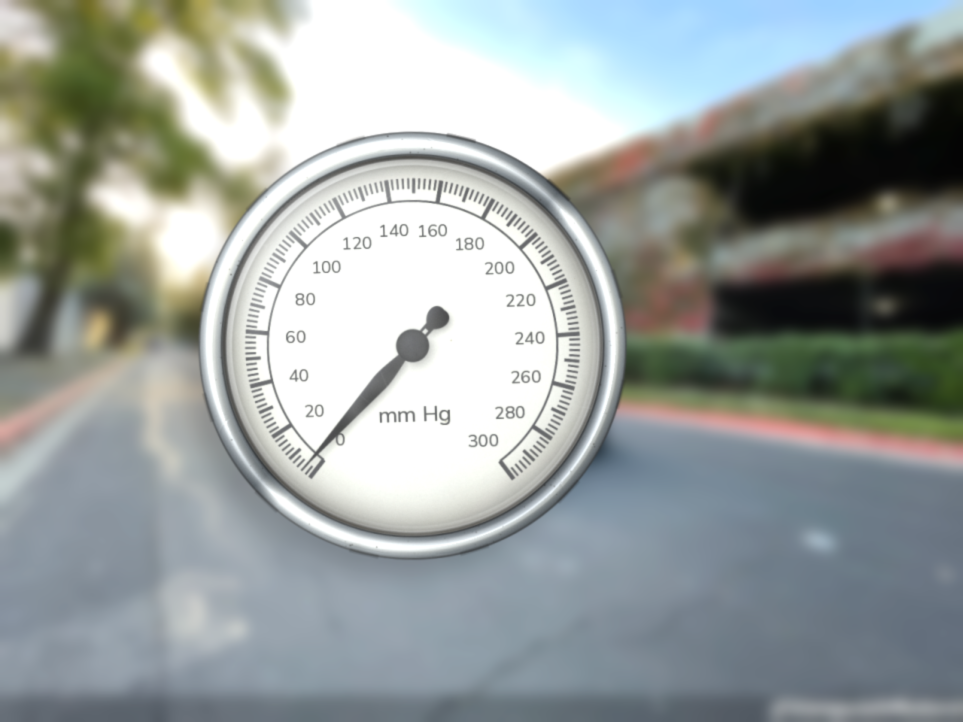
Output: mmHg 4
